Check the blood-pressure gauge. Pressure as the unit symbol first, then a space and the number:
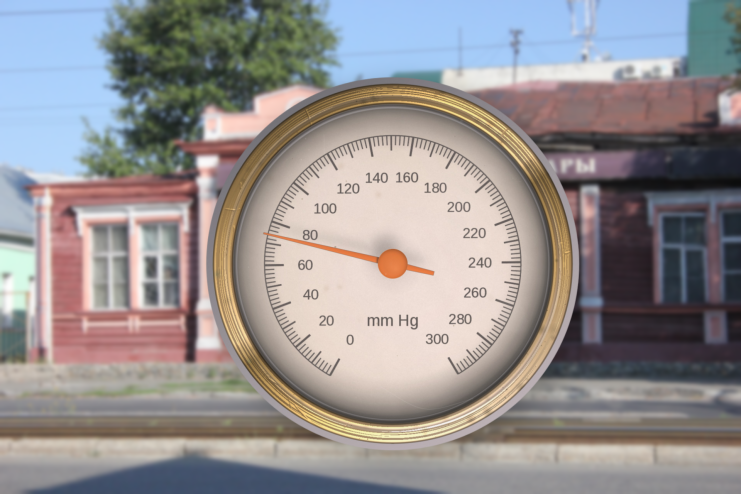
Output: mmHg 74
